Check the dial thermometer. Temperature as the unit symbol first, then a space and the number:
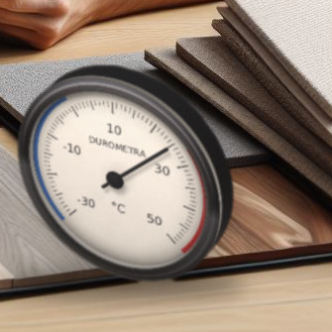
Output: °C 25
